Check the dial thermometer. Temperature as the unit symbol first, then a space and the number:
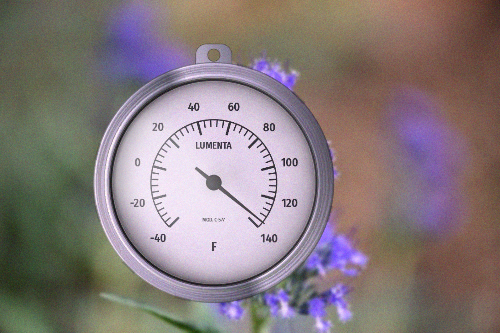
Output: °F 136
